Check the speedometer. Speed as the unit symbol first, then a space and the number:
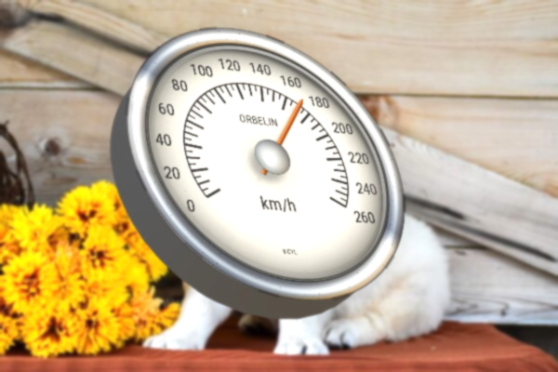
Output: km/h 170
